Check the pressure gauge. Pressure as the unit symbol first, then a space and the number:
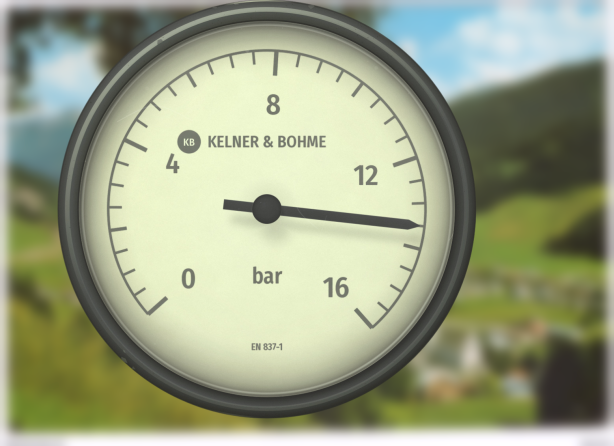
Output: bar 13.5
